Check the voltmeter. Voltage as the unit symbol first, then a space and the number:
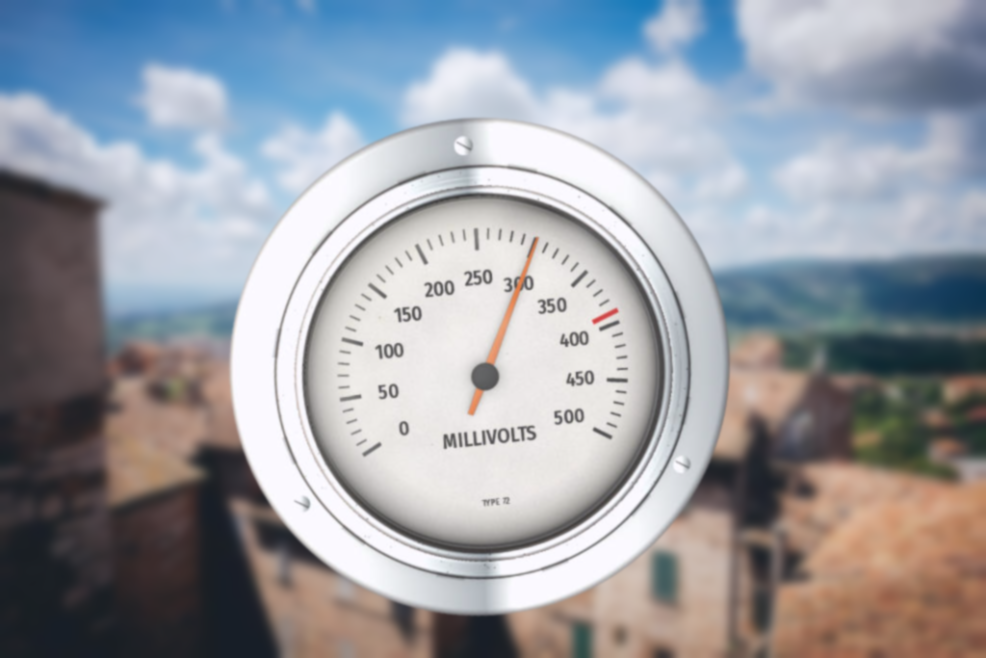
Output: mV 300
